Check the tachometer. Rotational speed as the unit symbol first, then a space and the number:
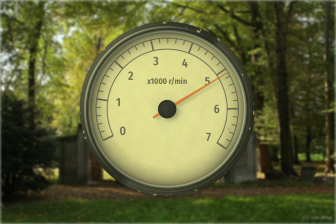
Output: rpm 5100
